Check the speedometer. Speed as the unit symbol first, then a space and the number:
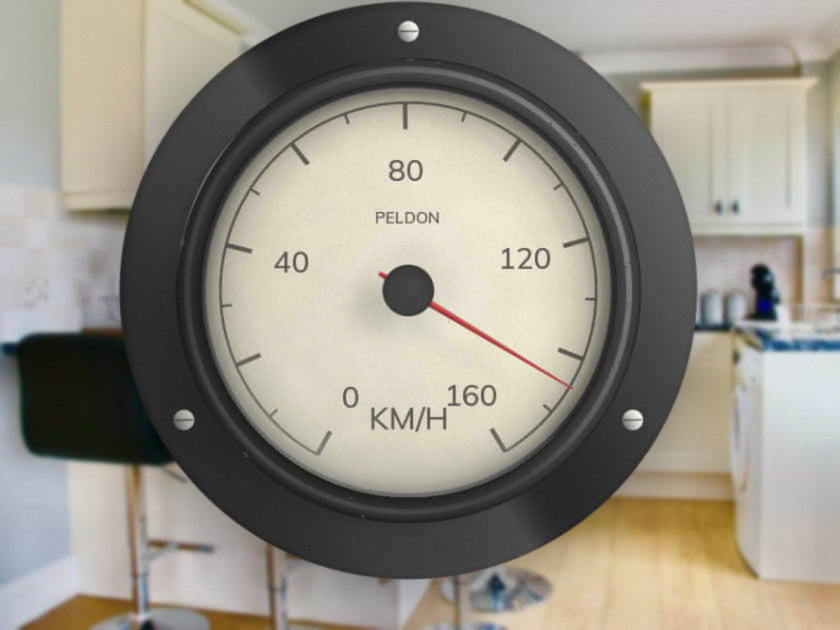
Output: km/h 145
